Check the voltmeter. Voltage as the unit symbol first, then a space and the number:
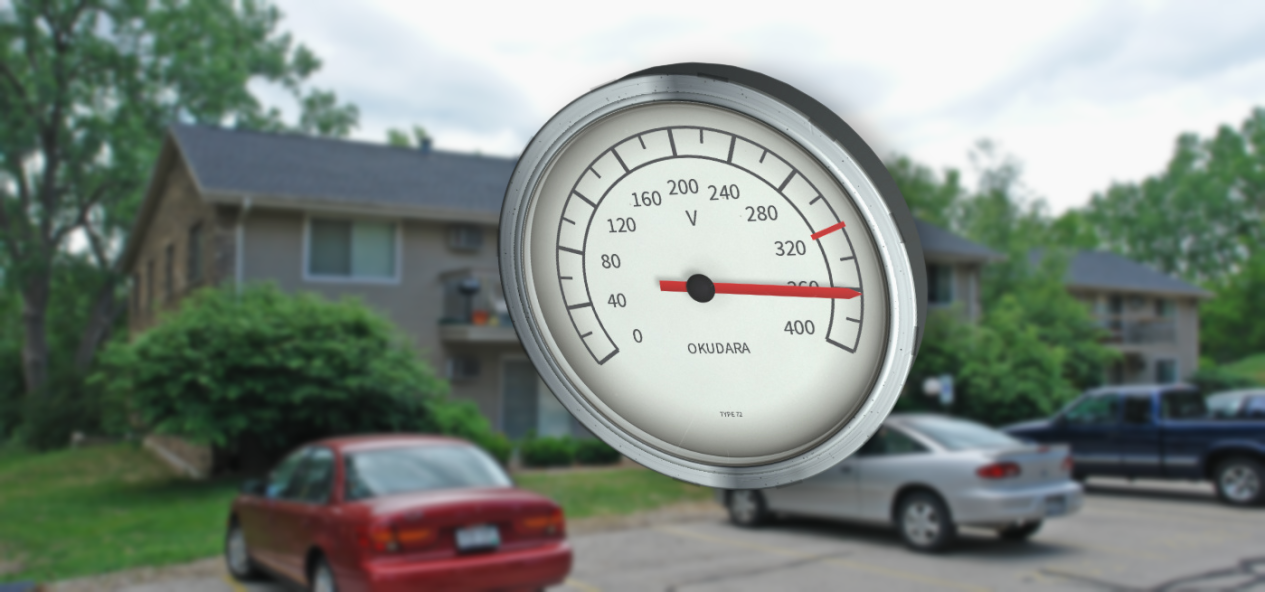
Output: V 360
